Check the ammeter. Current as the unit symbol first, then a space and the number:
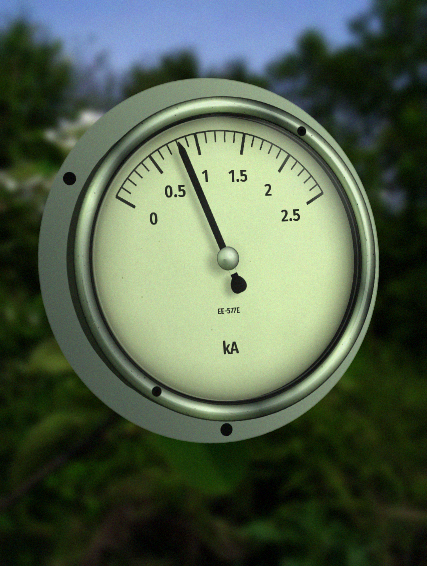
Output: kA 0.8
